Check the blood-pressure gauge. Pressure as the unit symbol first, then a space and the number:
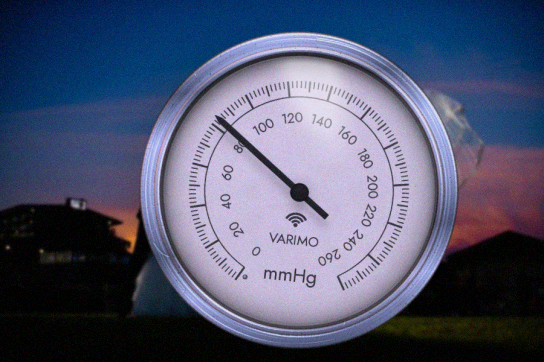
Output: mmHg 84
